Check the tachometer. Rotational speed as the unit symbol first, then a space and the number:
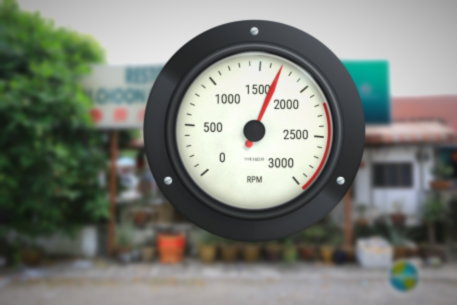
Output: rpm 1700
